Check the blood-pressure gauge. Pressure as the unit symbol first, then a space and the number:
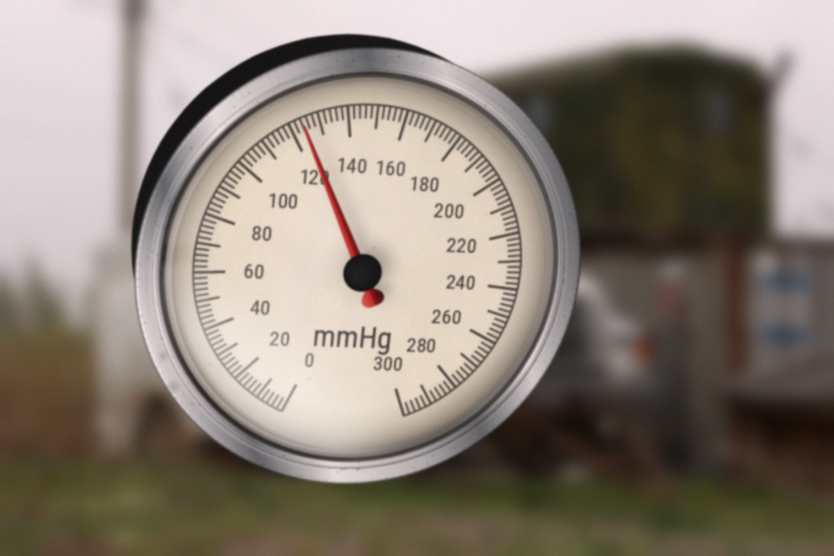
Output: mmHg 124
